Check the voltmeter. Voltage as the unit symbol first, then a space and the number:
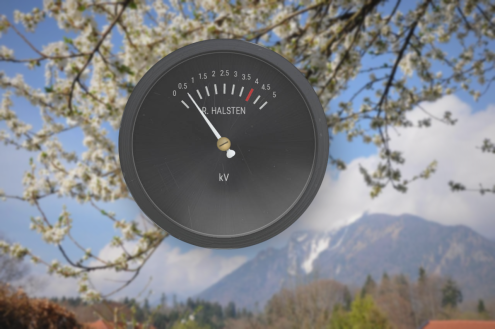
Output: kV 0.5
